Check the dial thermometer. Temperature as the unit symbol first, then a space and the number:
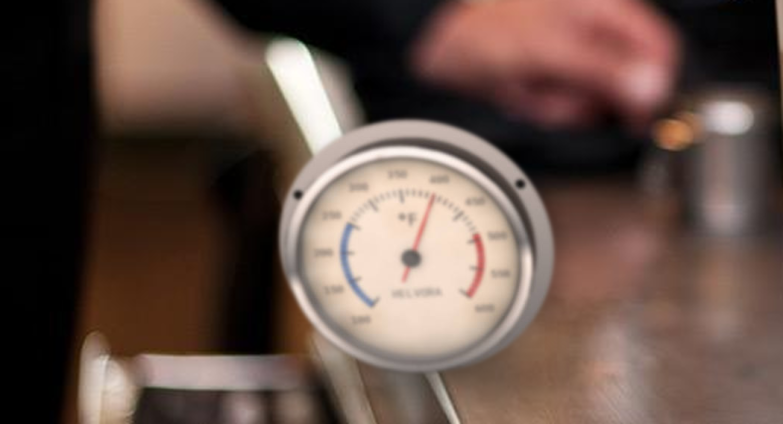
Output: °F 400
